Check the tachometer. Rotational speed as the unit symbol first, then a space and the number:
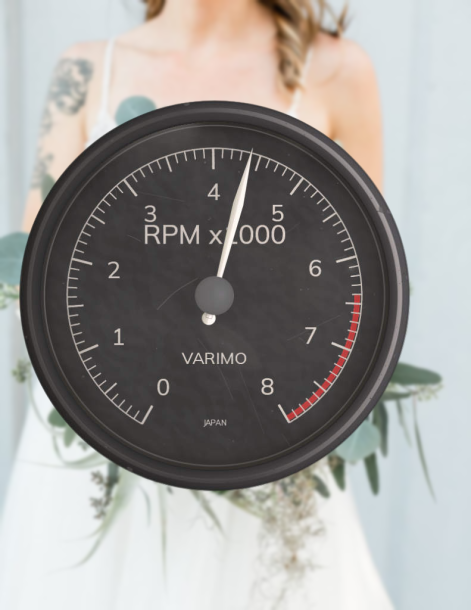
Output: rpm 4400
